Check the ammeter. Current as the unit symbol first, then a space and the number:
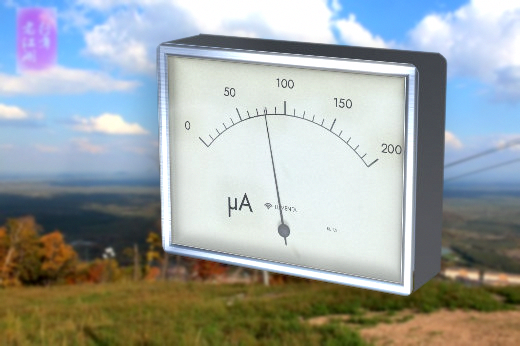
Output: µA 80
